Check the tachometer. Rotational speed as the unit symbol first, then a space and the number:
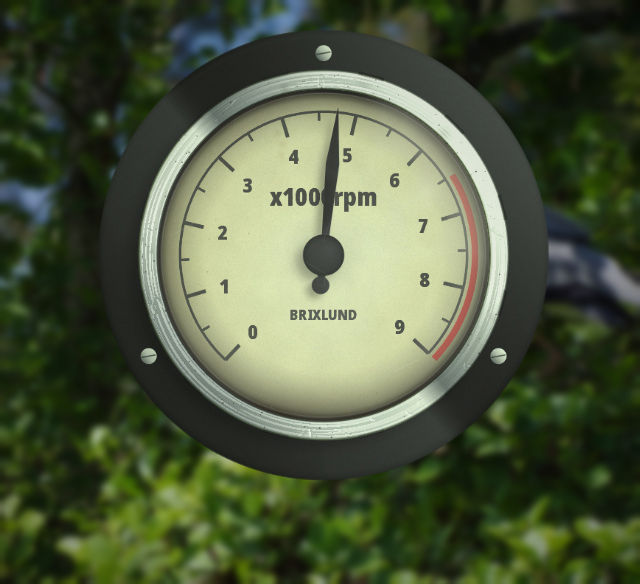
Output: rpm 4750
